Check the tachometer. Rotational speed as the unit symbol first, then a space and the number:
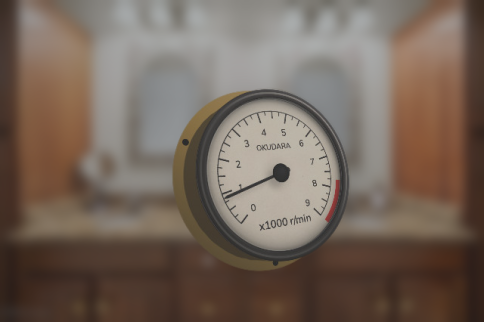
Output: rpm 875
